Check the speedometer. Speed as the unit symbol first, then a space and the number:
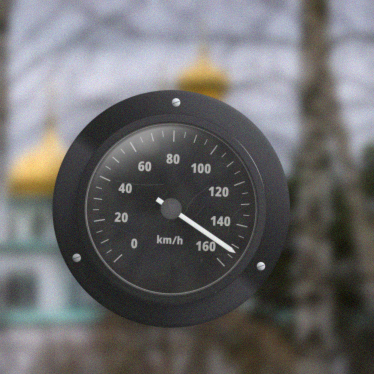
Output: km/h 152.5
